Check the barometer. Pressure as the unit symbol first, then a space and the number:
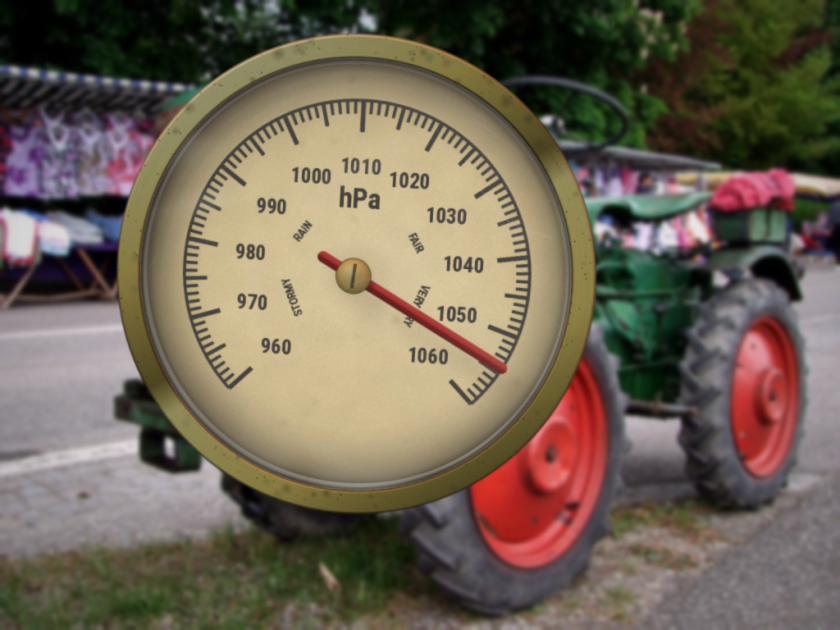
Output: hPa 1054
